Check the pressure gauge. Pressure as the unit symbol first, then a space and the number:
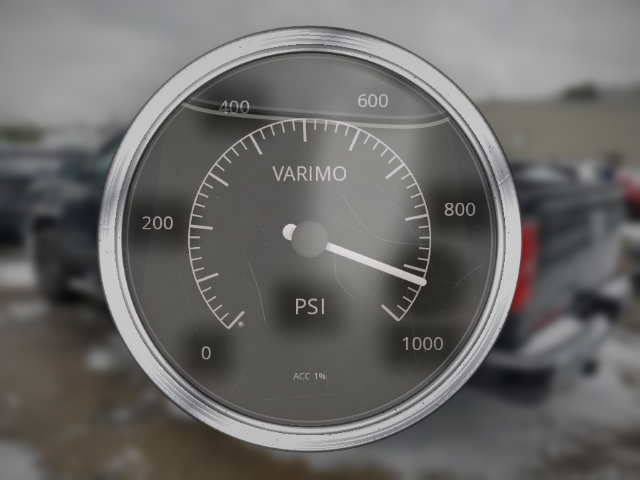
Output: psi 920
